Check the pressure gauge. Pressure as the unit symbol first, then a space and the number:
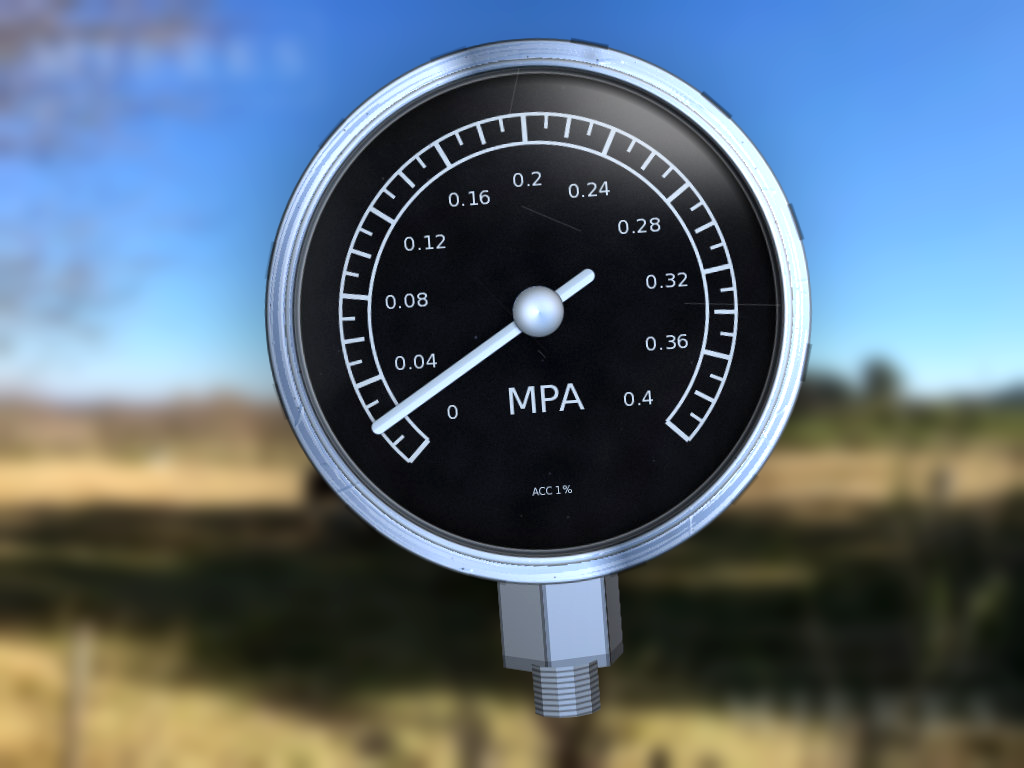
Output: MPa 0.02
